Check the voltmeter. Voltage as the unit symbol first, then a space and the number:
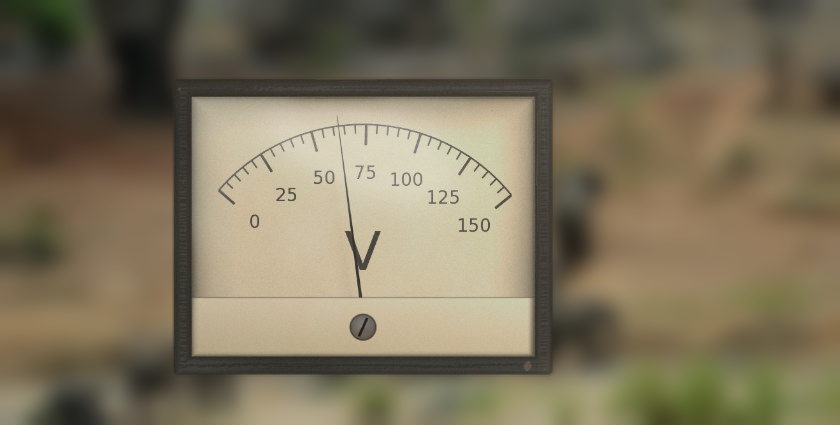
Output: V 62.5
